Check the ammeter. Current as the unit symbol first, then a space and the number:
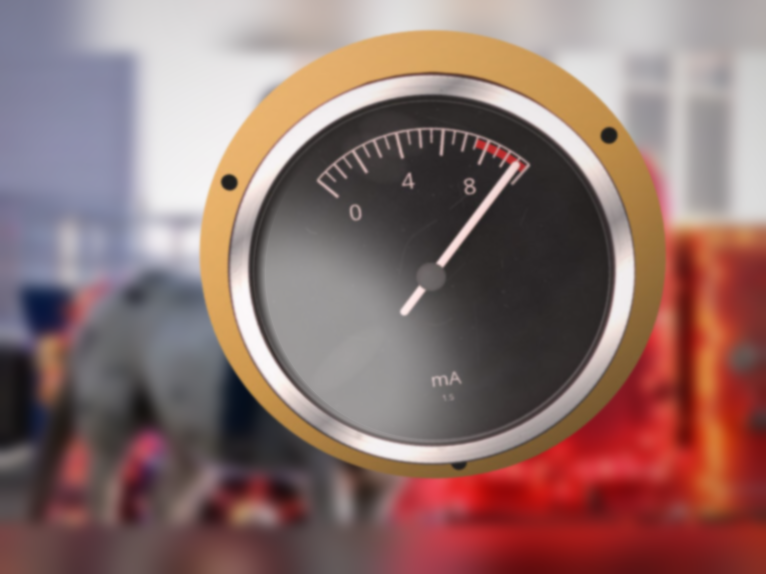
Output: mA 9.5
